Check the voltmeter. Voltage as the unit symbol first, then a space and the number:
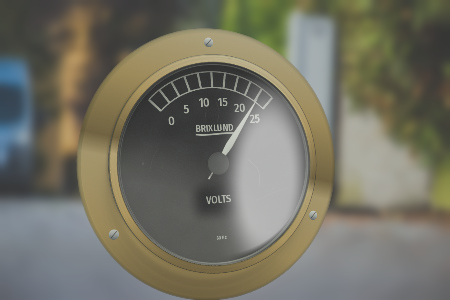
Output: V 22.5
